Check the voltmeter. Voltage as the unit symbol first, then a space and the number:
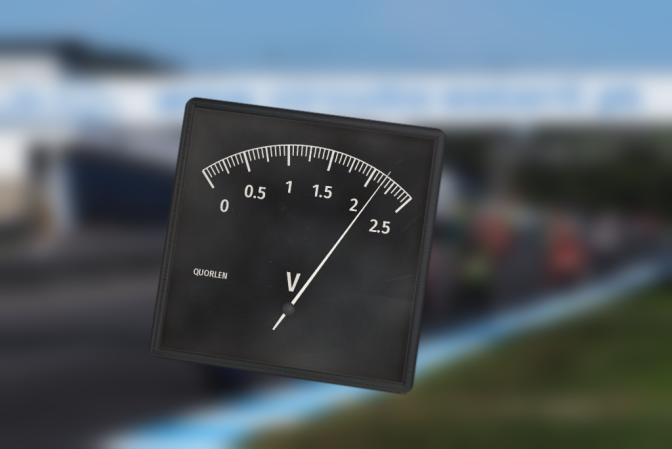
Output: V 2.15
